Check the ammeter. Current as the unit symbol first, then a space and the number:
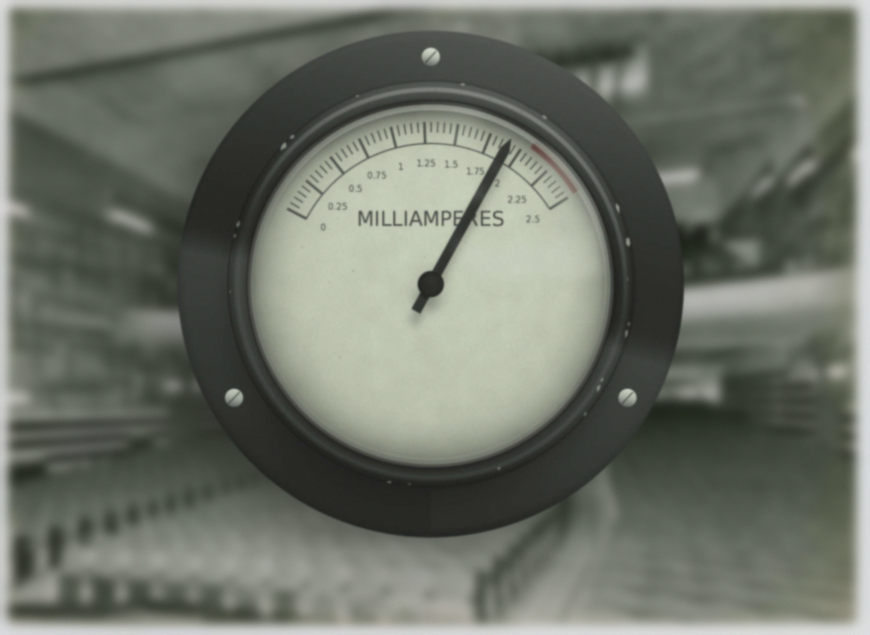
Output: mA 1.9
